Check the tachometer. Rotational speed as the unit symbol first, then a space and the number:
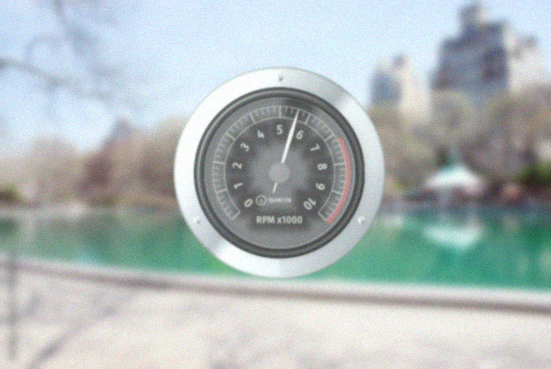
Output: rpm 5600
